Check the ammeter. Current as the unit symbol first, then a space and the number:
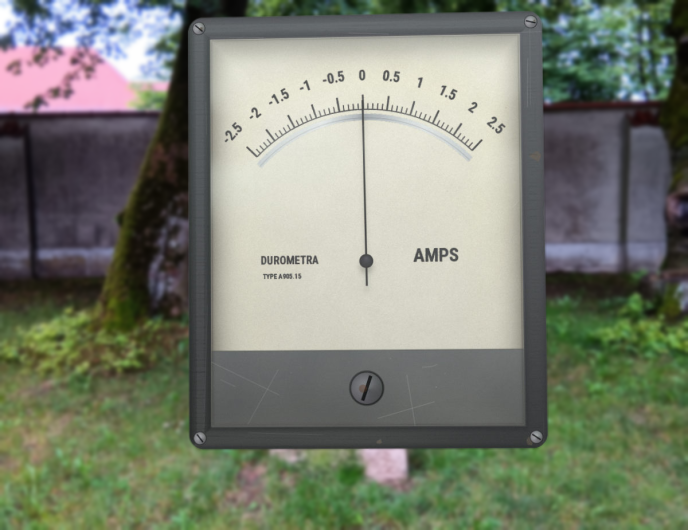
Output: A 0
